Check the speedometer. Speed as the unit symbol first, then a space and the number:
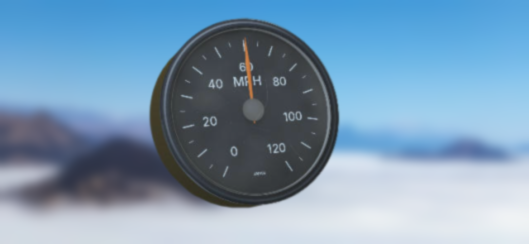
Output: mph 60
